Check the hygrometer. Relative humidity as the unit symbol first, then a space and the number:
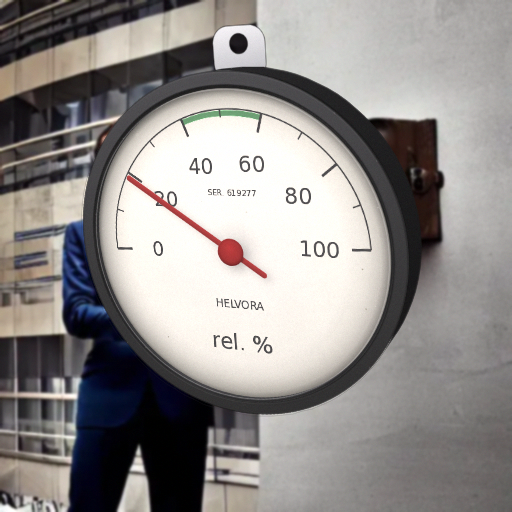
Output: % 20
